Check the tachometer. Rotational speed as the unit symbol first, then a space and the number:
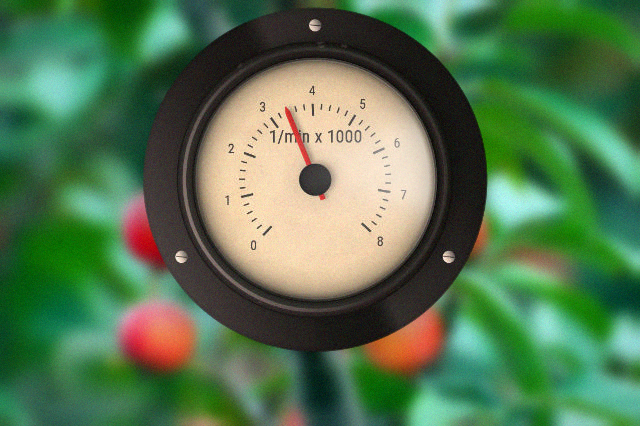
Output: rpm 3400
